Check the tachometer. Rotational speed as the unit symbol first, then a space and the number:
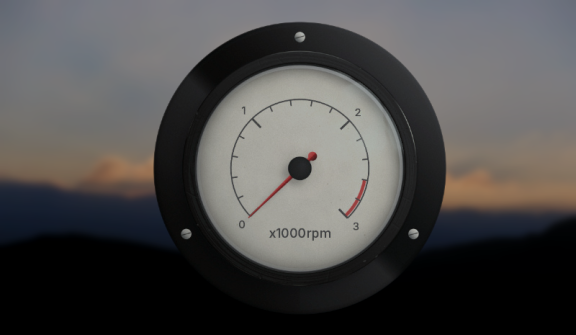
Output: rpm 0
